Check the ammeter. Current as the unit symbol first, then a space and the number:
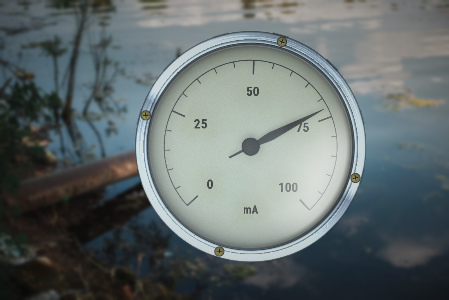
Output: mA 72.5
